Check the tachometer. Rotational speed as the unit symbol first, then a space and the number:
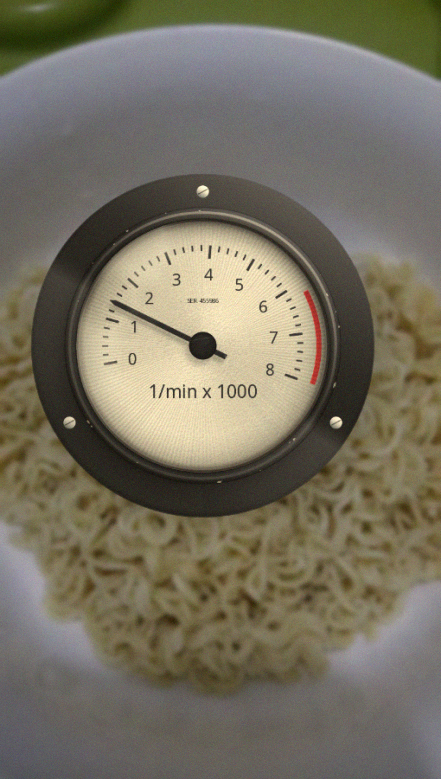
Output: rpm 1400
